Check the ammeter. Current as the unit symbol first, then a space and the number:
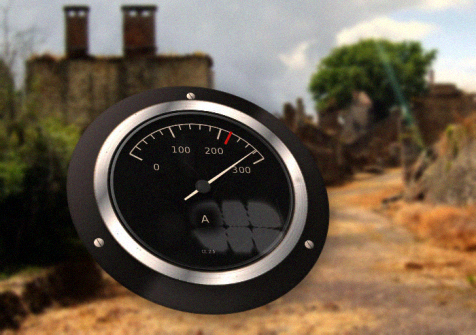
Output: A 280
